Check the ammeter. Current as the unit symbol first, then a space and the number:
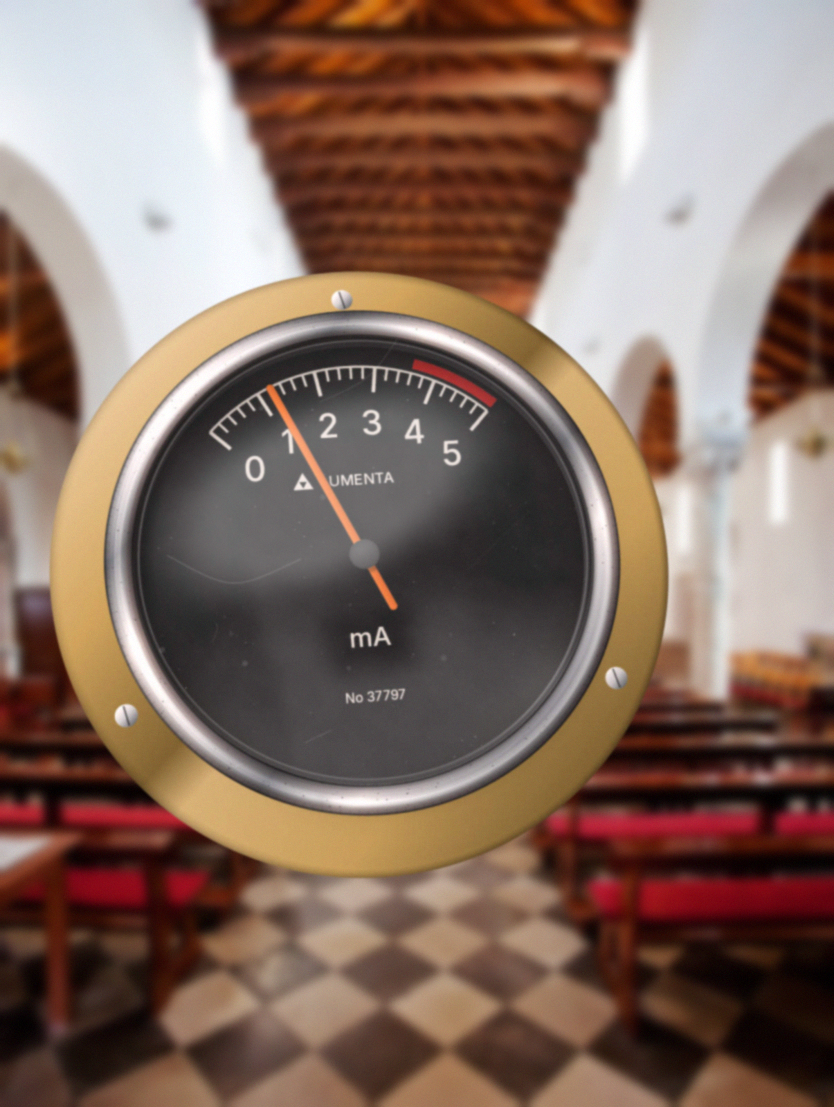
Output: mA 1.2
